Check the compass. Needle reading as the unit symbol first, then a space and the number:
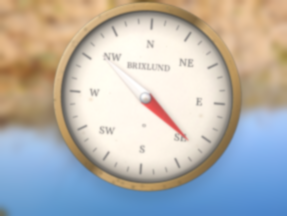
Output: ° 130
